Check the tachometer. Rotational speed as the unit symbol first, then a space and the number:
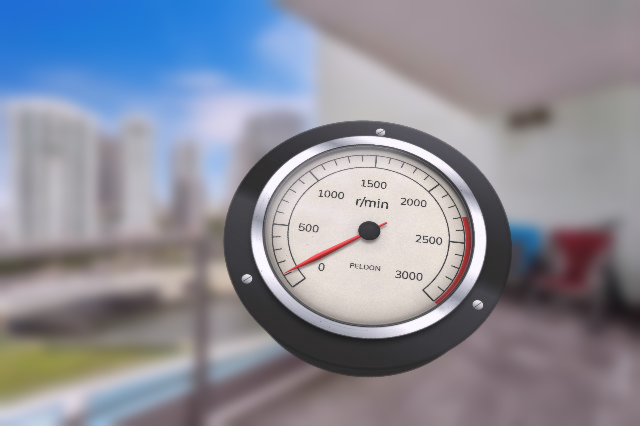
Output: rpm 100
